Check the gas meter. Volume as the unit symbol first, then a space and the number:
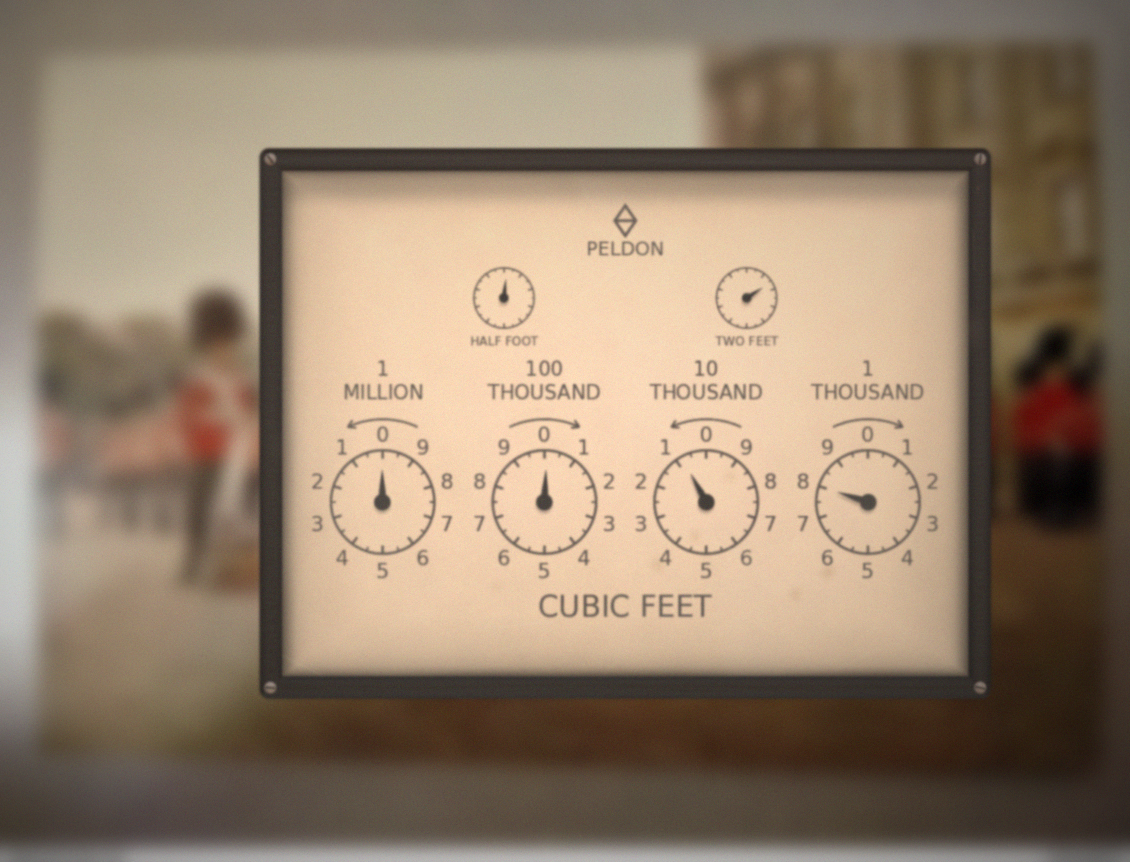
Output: ft³ 800
